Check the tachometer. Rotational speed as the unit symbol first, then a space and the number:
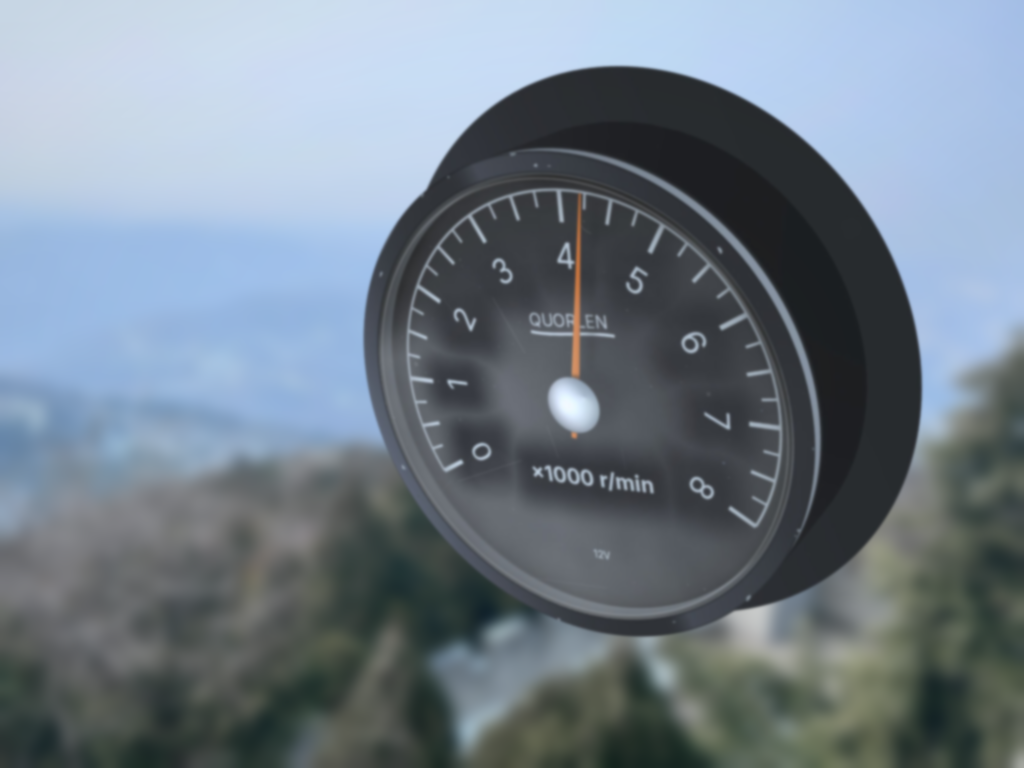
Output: rpm 4250
